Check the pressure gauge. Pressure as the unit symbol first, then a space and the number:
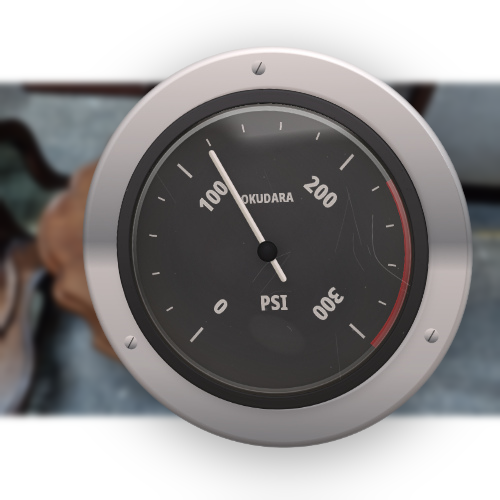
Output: psi 120
